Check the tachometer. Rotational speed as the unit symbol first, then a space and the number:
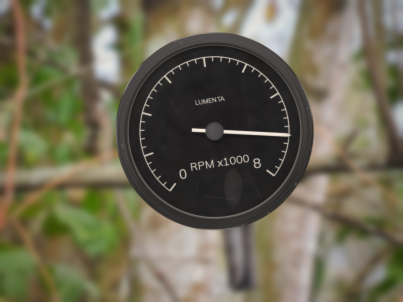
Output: rpm 7000
